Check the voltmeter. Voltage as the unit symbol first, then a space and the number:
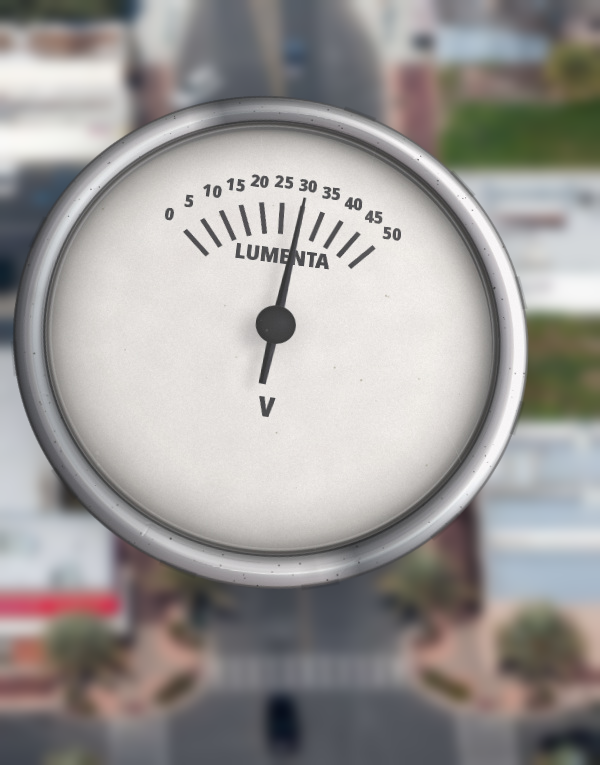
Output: V 30
